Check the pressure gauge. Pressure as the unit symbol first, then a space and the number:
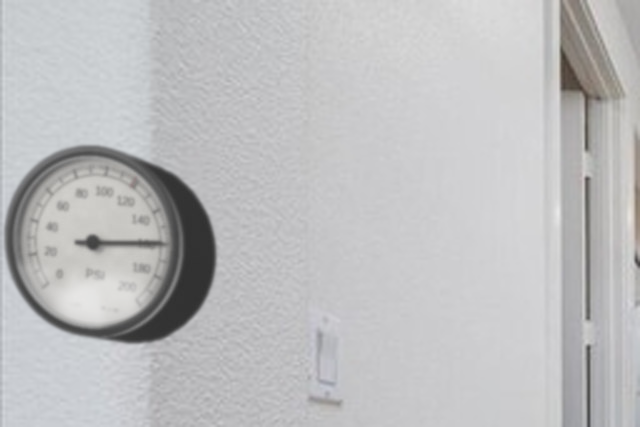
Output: psi 160
